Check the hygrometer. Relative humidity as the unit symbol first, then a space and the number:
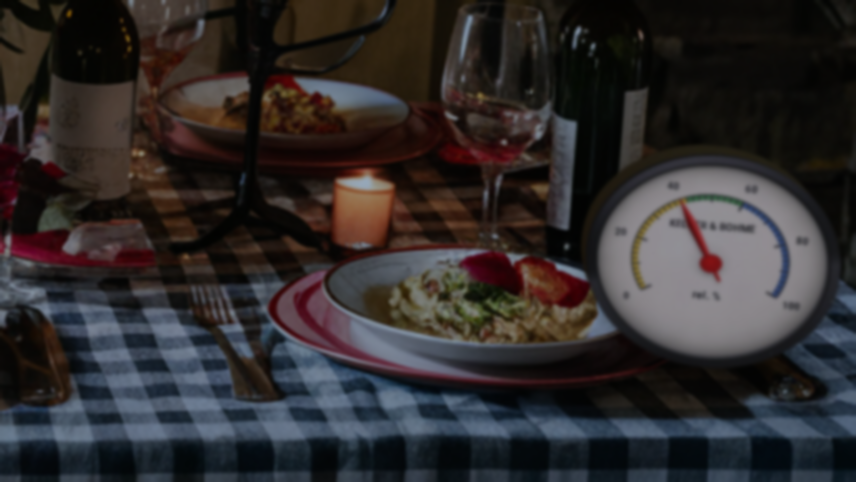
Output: % 40
